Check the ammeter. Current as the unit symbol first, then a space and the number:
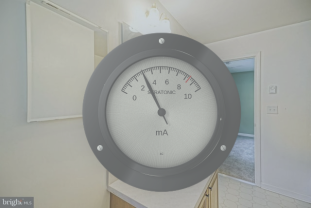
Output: mA 3
